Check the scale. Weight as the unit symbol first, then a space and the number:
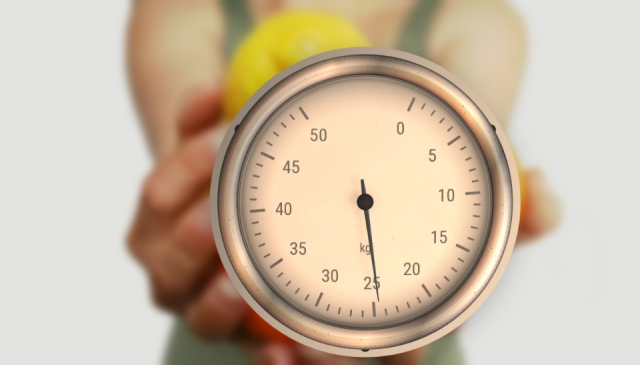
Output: kg 24.5
